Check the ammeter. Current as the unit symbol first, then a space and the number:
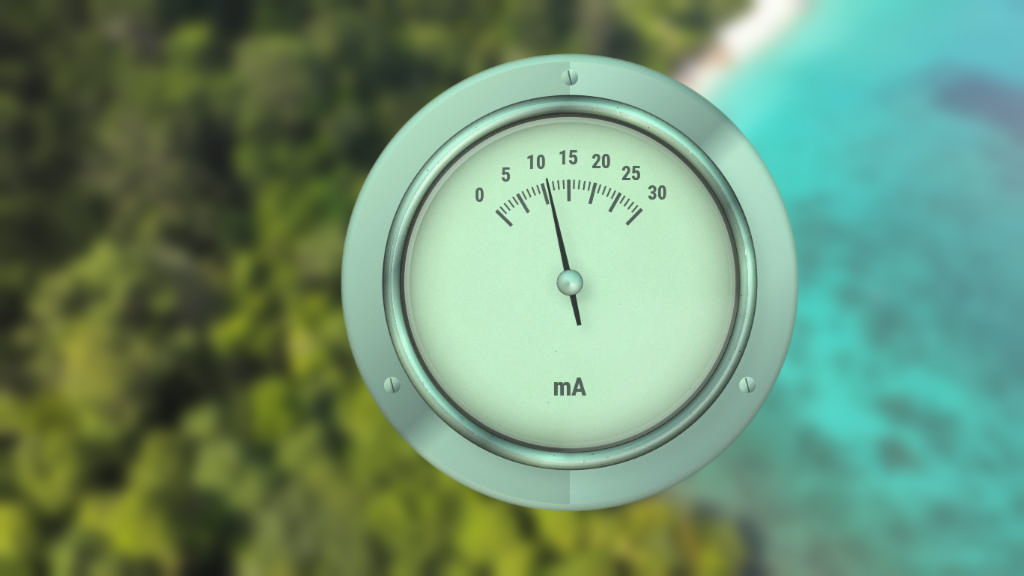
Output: mA 11
